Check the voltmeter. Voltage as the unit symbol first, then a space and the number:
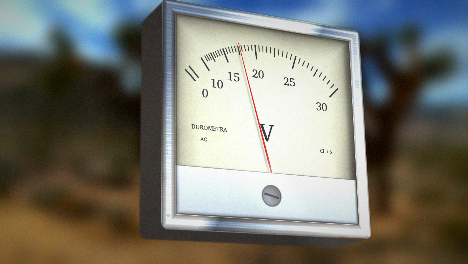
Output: V 17.5
